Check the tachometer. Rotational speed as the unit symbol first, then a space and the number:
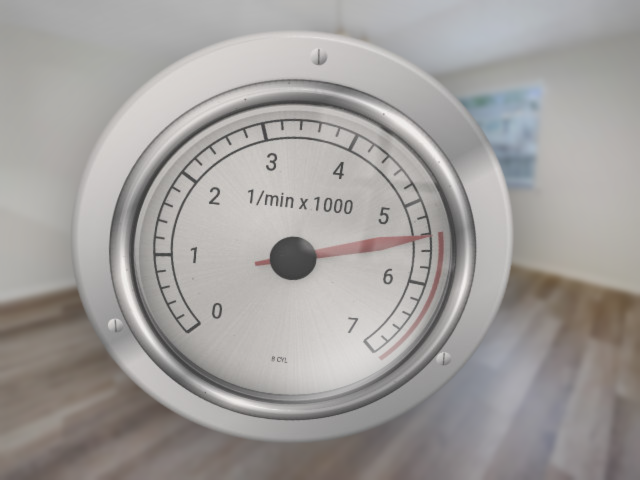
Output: rpm 5400
